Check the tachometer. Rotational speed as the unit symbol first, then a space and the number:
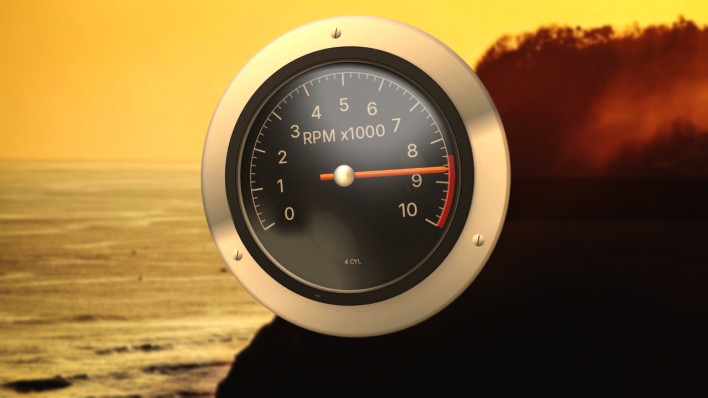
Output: rpm 8700
